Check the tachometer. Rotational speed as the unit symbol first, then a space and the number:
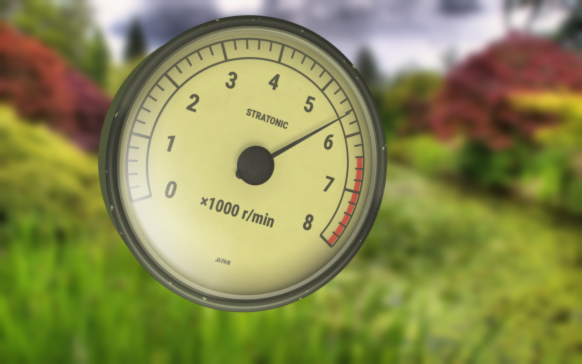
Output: rpm 5600
